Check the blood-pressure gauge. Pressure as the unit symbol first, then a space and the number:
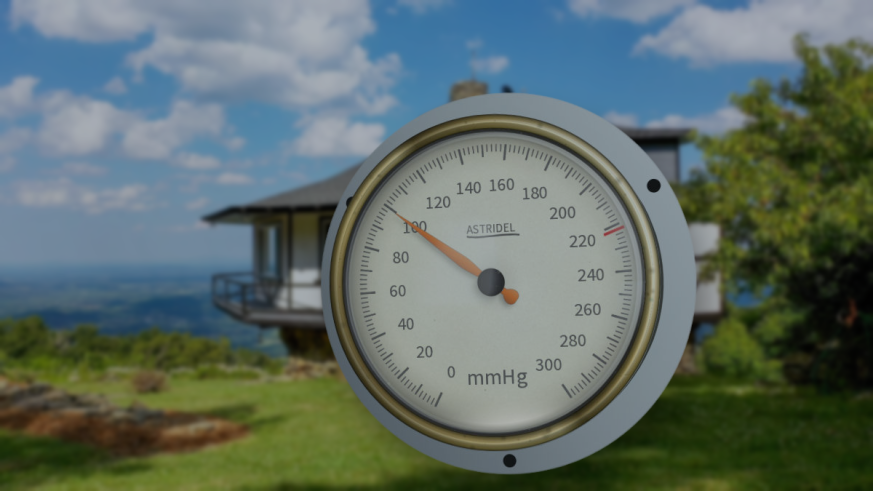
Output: mmHg 100
